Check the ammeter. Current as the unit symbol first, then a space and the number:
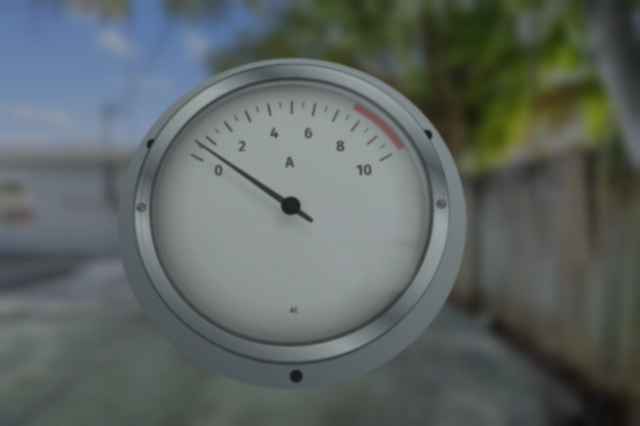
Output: A 0.5
